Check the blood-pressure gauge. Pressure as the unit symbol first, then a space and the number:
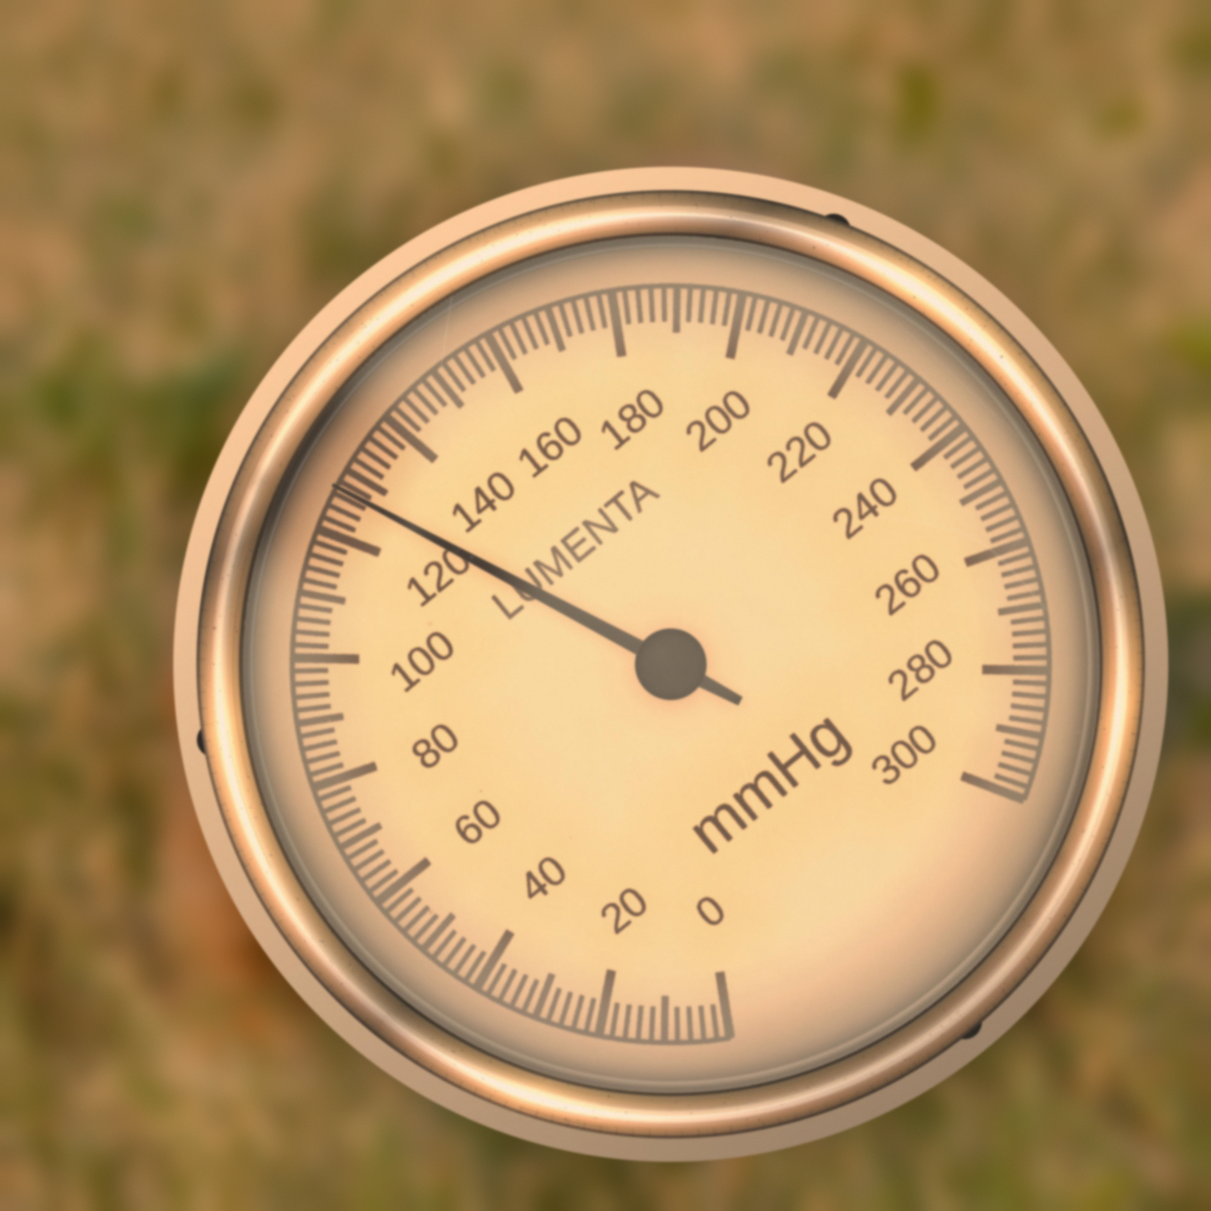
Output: mmHg 127
